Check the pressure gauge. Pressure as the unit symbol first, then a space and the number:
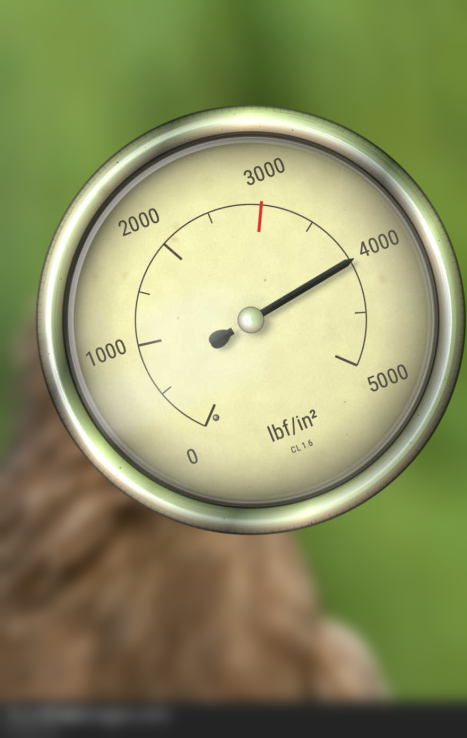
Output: psi 4000
